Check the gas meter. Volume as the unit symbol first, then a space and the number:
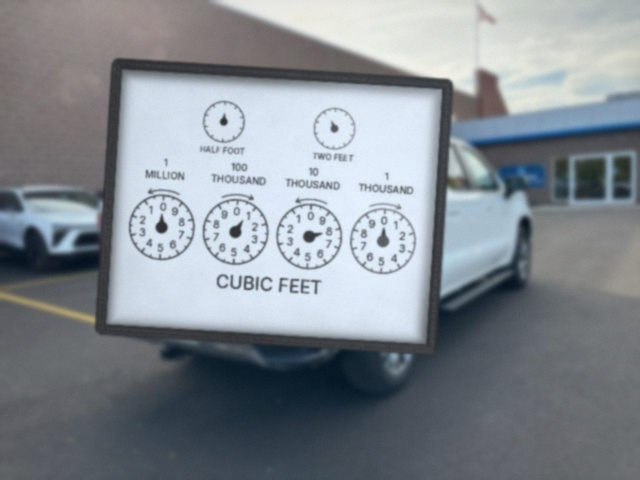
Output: ft³ 8000
